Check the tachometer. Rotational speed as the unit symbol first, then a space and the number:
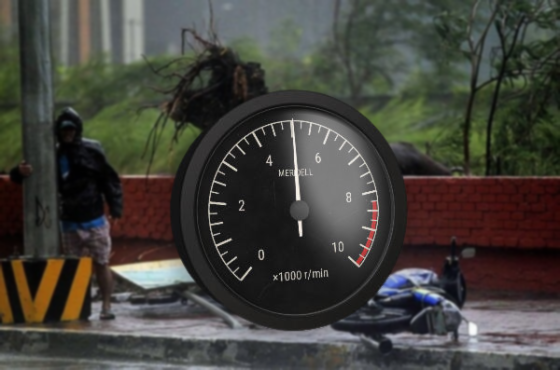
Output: rpm 5000
